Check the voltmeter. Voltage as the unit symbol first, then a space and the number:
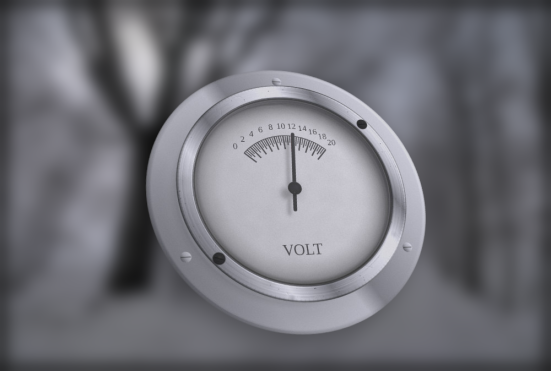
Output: V 12
